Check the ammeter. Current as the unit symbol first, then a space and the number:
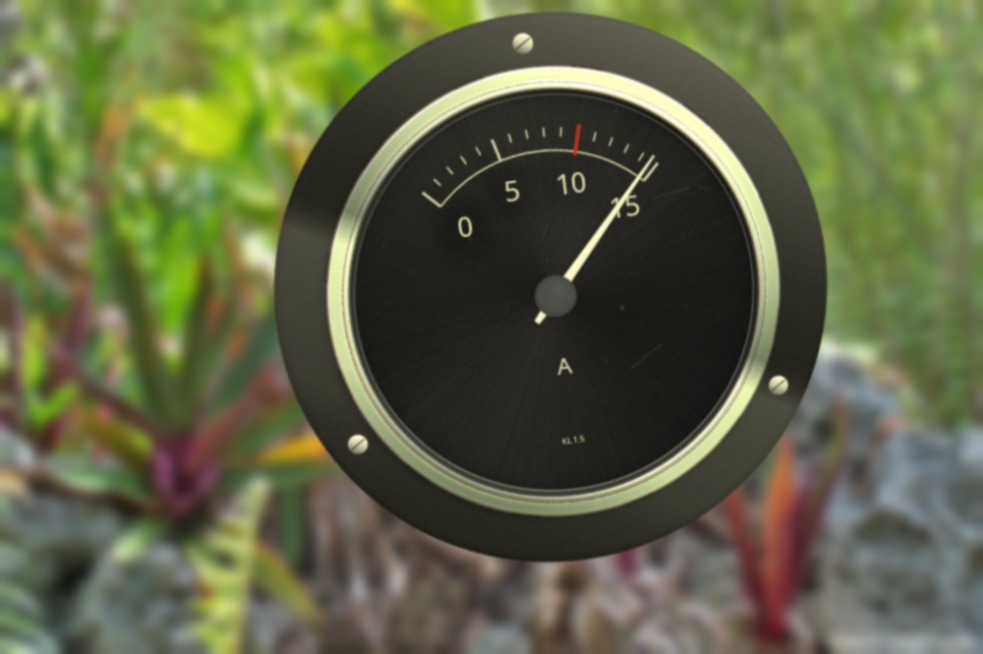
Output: A 14.5
